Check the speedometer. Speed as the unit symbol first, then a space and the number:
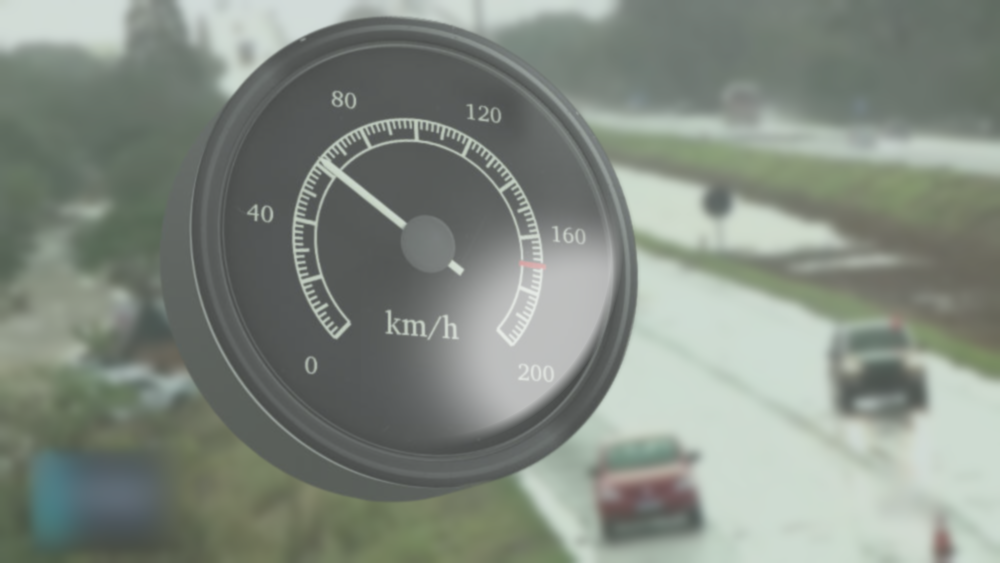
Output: km/h 60
